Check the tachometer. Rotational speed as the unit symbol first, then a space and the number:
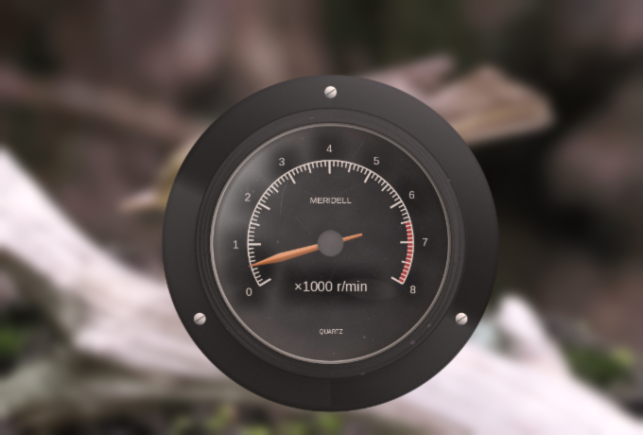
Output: rpm 500
